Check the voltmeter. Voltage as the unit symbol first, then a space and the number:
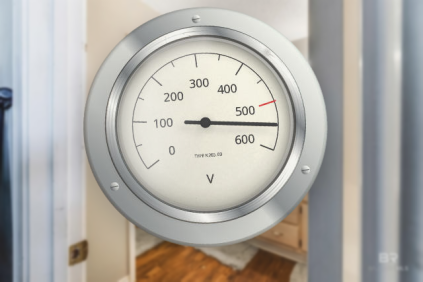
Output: V 550
